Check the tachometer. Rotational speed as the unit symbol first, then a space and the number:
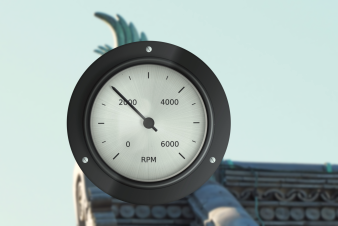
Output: rpm 2000
